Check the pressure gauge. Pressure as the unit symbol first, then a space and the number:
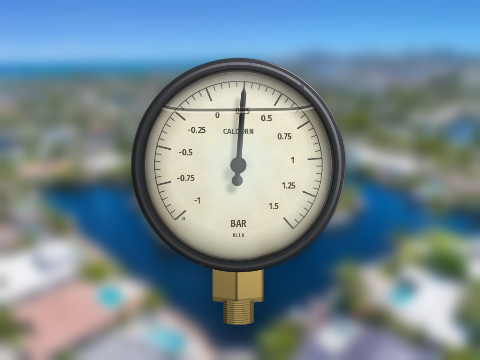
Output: bar 0.25
